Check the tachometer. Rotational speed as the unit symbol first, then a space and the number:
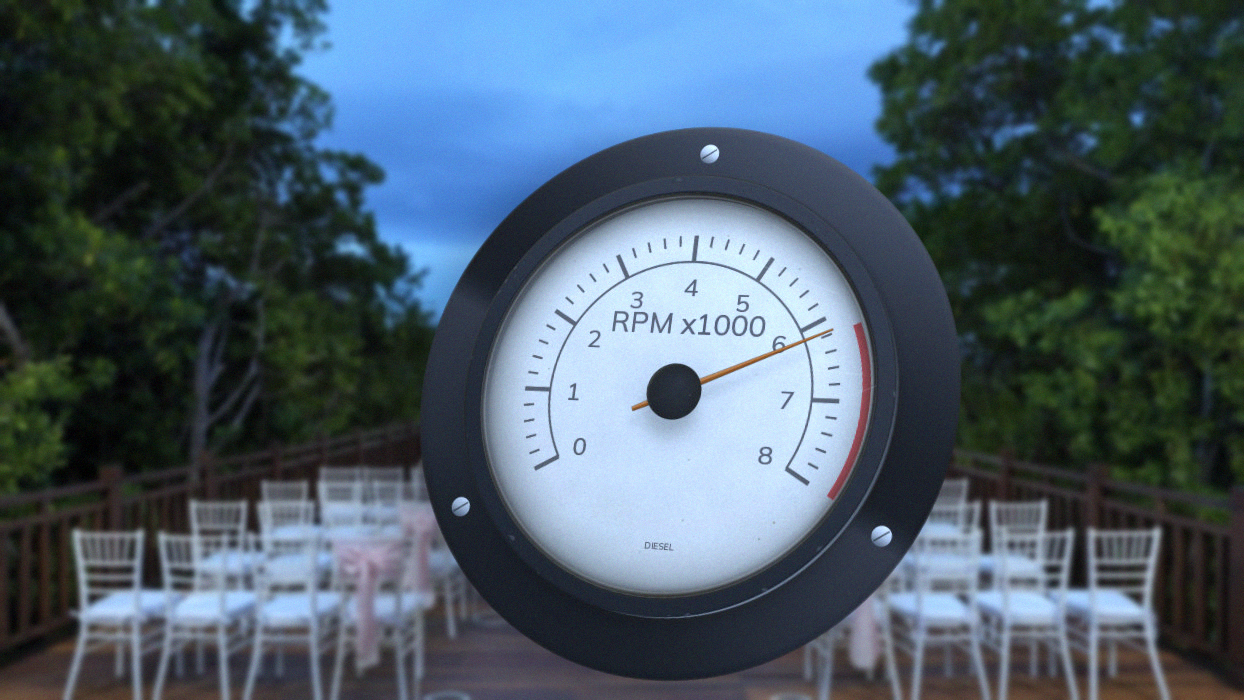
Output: rpm 6200
